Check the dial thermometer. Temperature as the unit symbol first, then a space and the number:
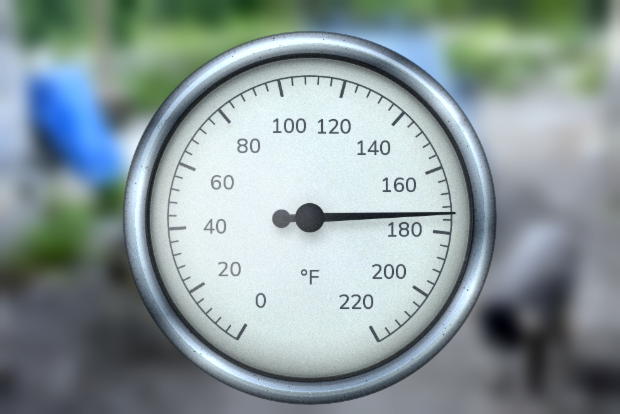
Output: °F 174
